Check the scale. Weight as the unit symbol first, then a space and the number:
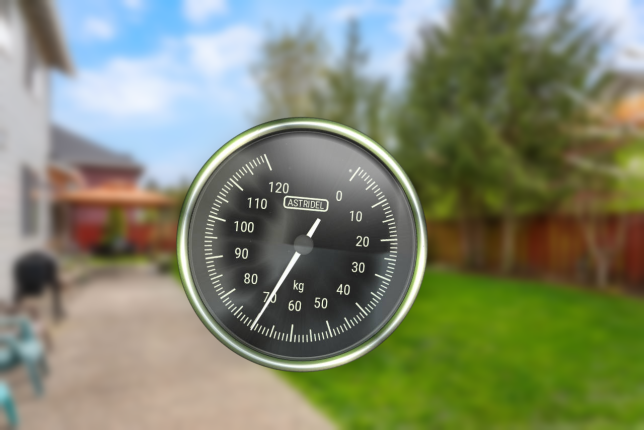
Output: kg 70
